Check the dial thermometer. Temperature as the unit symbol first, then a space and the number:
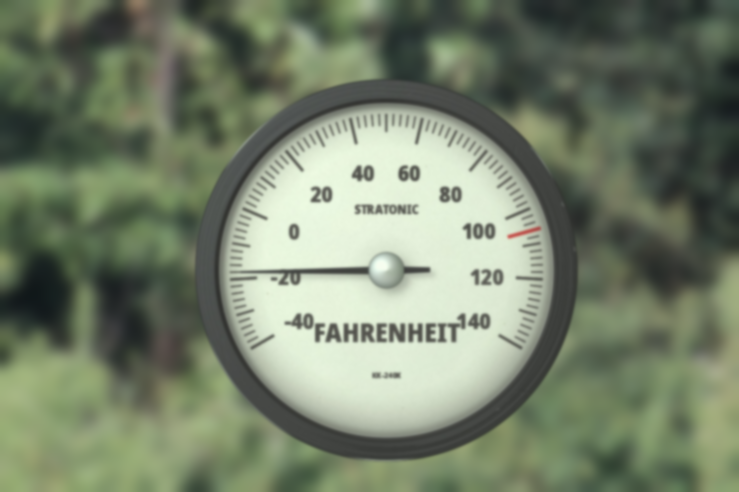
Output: °F -18
